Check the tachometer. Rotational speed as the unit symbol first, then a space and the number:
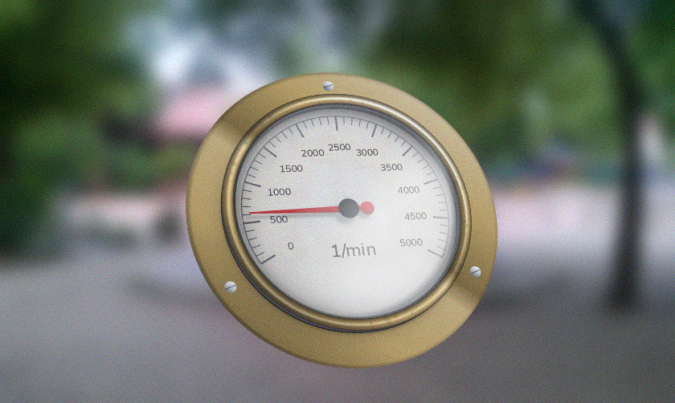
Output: rpm 600
